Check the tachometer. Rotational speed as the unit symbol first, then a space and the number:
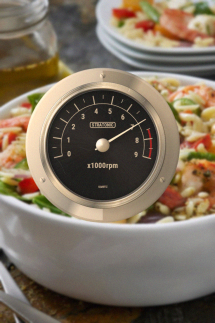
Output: rpm 7000
